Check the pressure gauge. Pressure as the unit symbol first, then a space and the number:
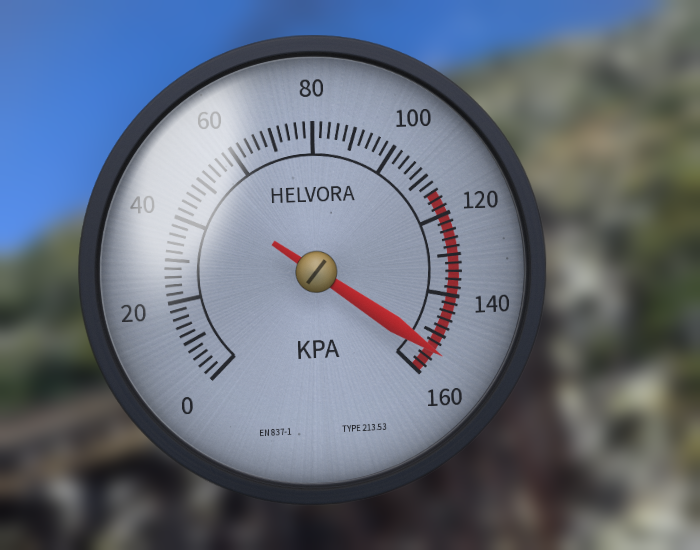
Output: kPa 154
